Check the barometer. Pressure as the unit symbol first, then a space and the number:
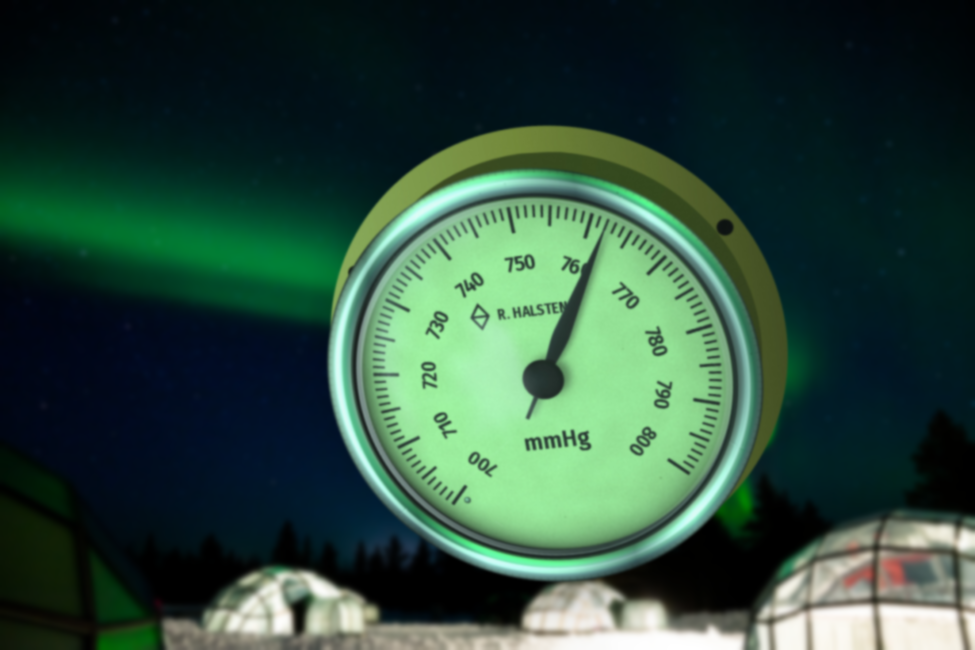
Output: mmHg 762
